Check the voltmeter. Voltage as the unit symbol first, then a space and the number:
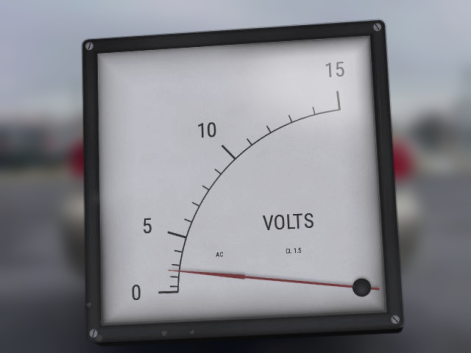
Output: V 2.5
